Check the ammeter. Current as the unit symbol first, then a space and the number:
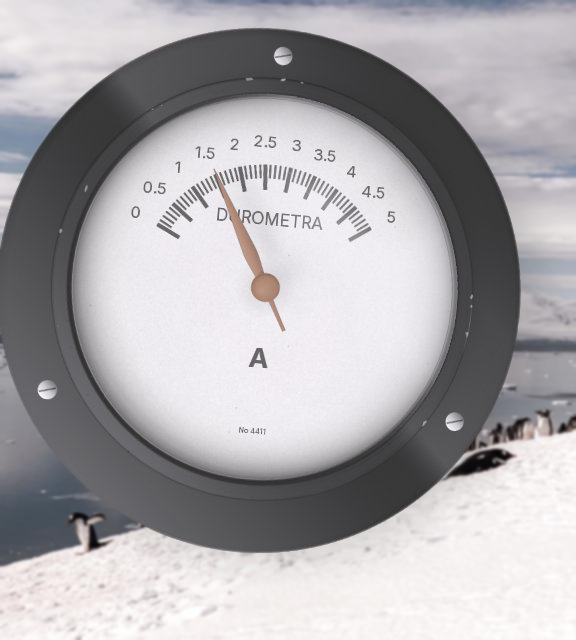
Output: A 1.5
